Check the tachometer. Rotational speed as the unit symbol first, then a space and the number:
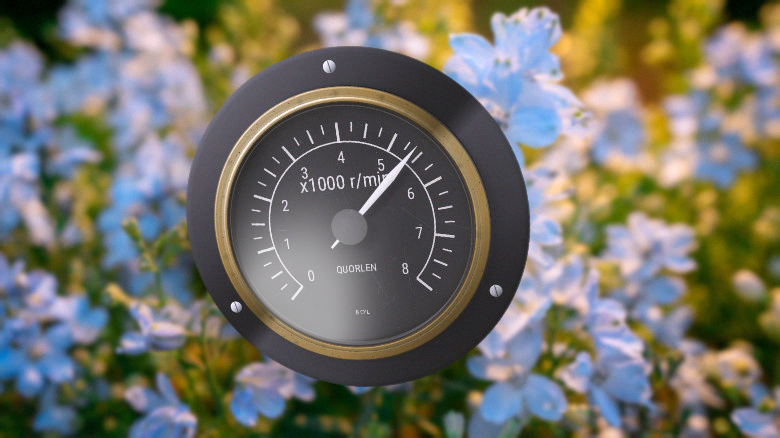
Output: rpm 5375
